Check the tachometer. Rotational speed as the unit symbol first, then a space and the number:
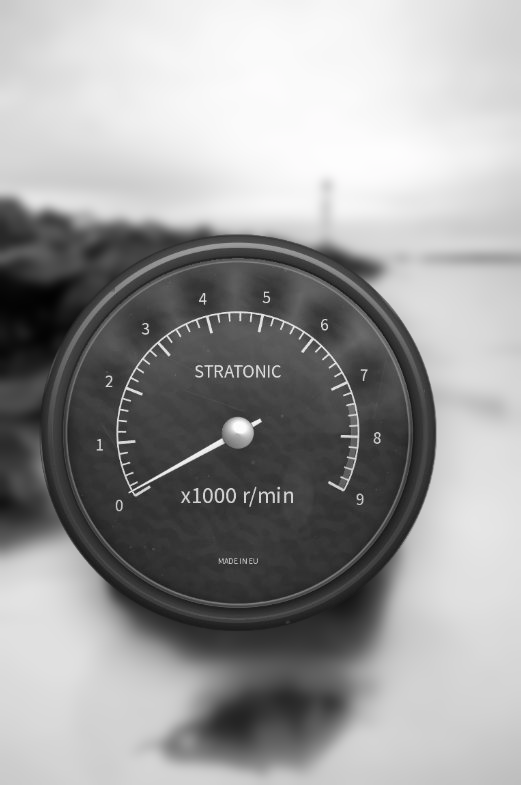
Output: rpm 100
